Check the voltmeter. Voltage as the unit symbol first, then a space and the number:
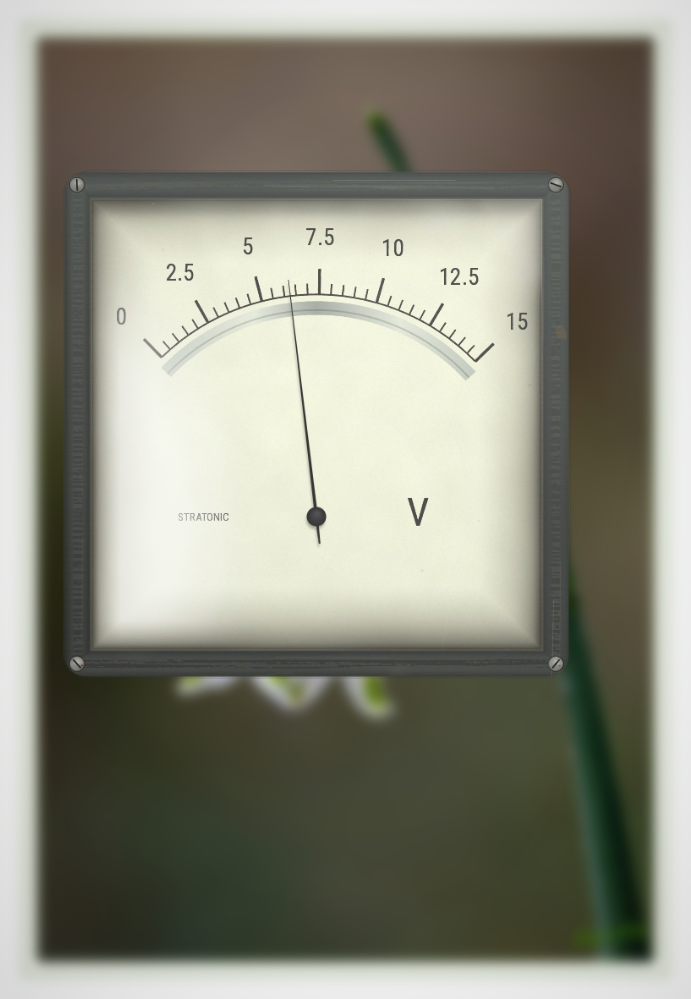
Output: V 6.25
